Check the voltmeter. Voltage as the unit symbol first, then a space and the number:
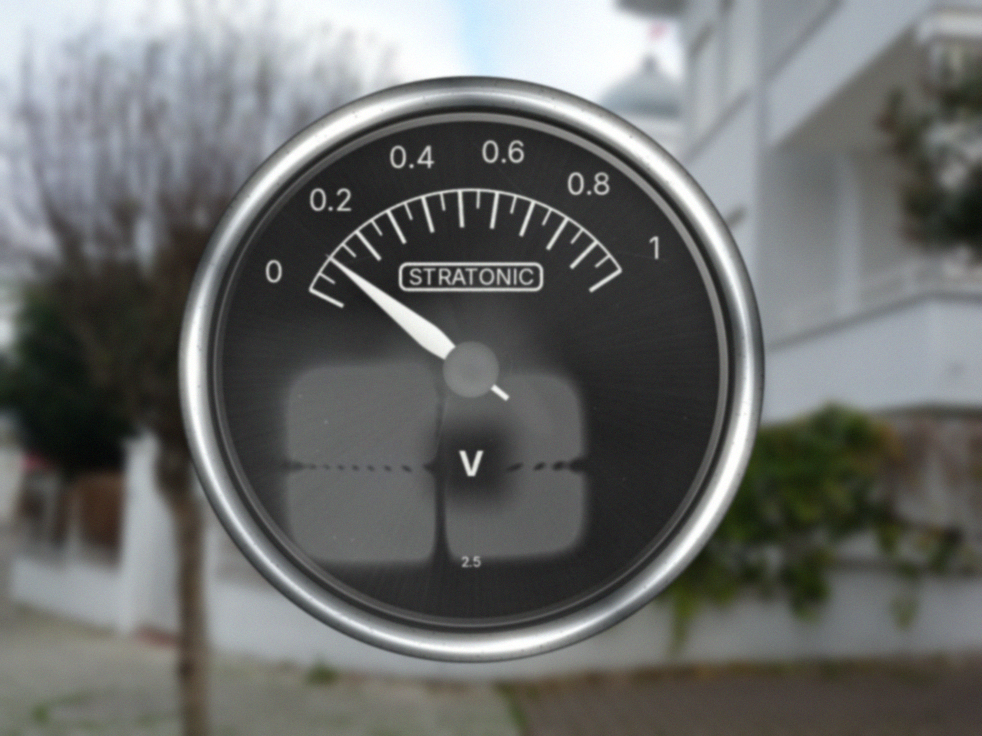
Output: V 0.1
